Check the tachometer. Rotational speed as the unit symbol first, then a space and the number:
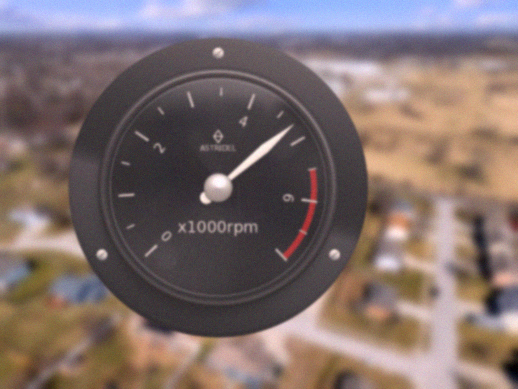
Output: rpm 4750
